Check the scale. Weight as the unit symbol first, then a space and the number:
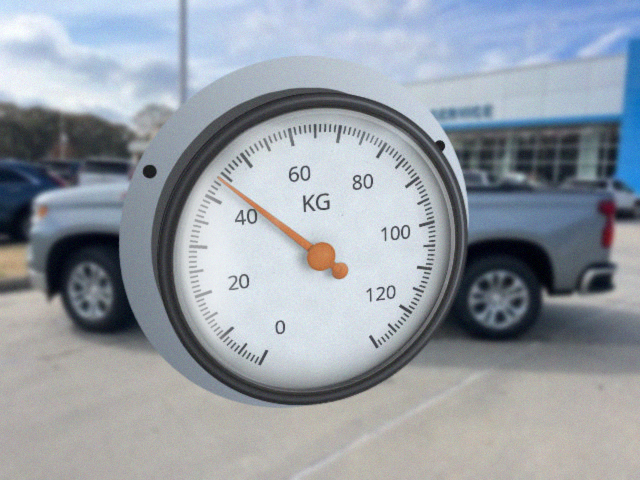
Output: kg 44
